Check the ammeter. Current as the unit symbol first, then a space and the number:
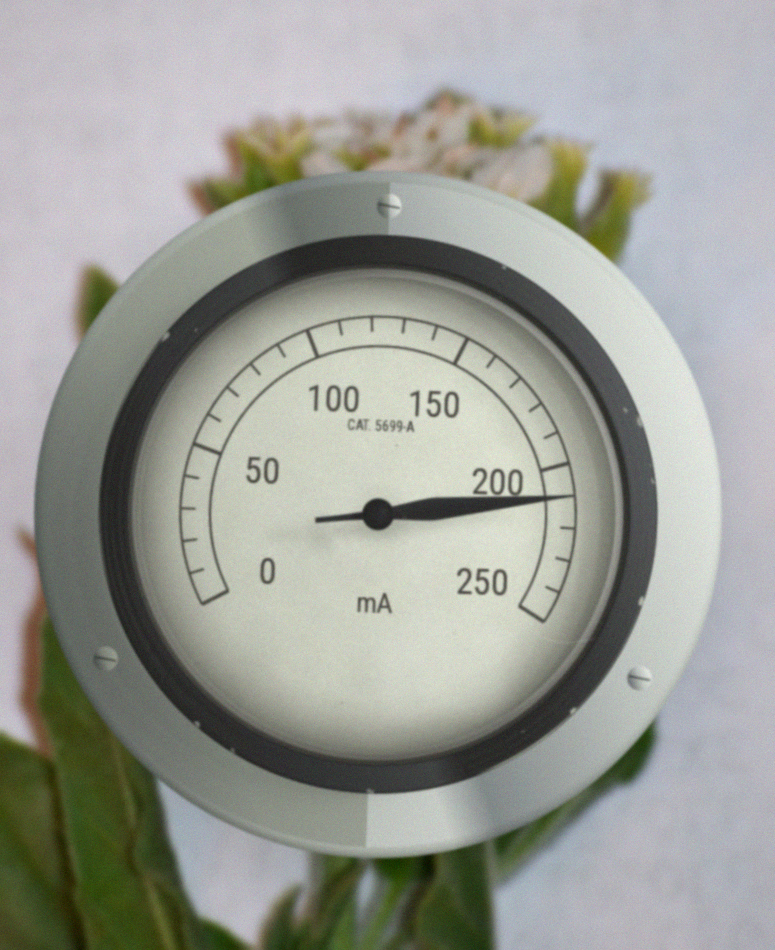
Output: mA 210
